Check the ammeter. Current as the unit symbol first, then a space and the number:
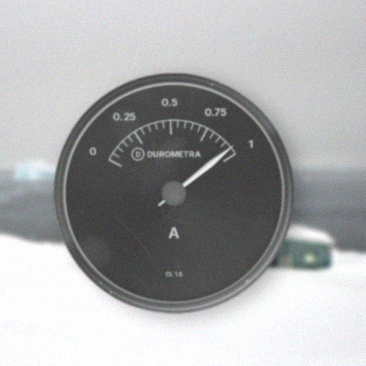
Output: A 0.95
